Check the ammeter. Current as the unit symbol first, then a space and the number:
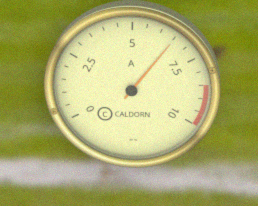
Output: A 6.5
